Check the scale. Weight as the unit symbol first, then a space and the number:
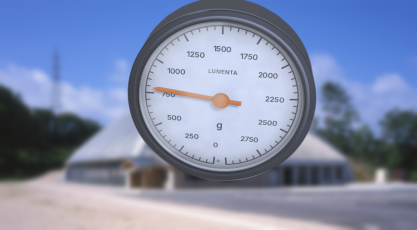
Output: g 800
